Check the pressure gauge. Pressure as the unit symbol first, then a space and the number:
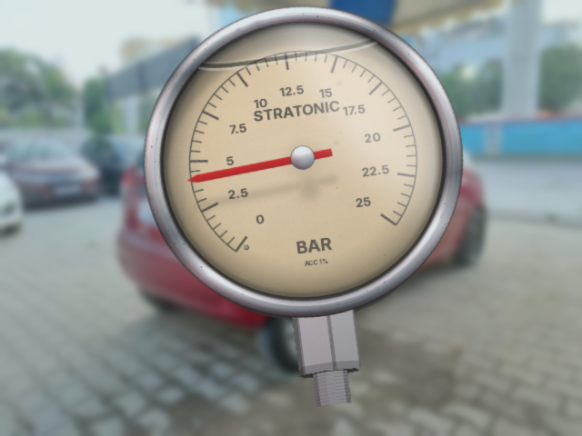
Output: bar 4
